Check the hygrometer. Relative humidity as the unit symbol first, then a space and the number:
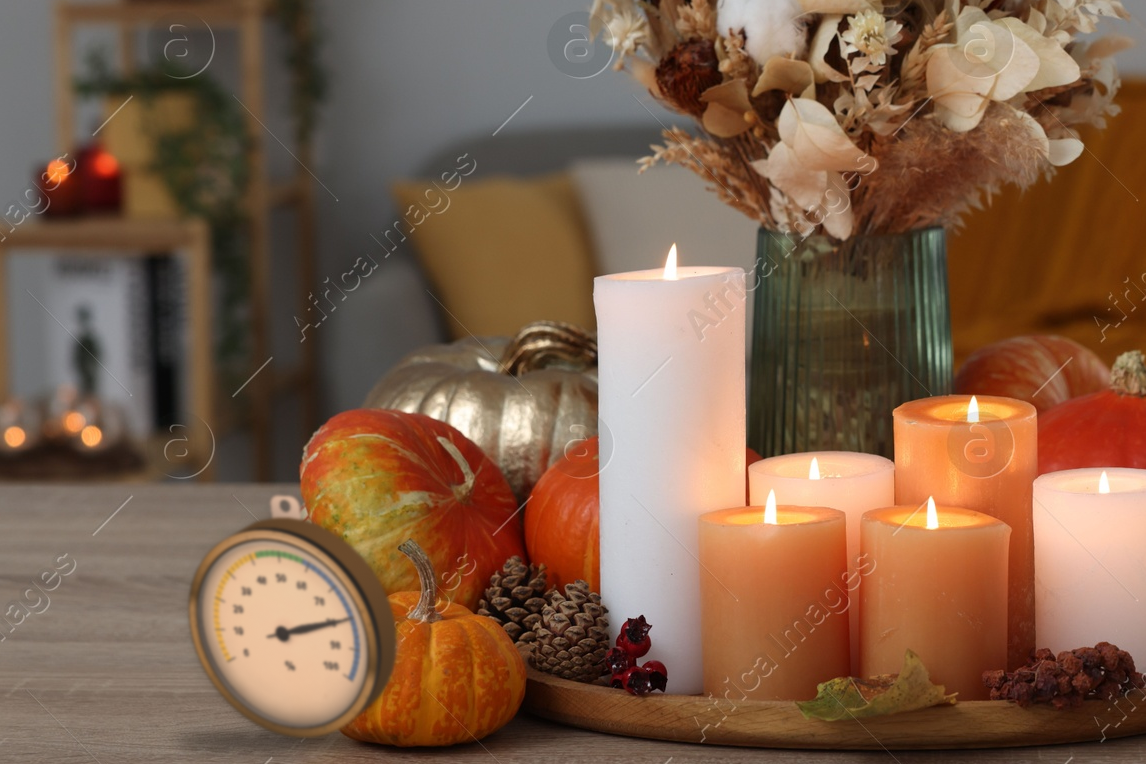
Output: % 80
